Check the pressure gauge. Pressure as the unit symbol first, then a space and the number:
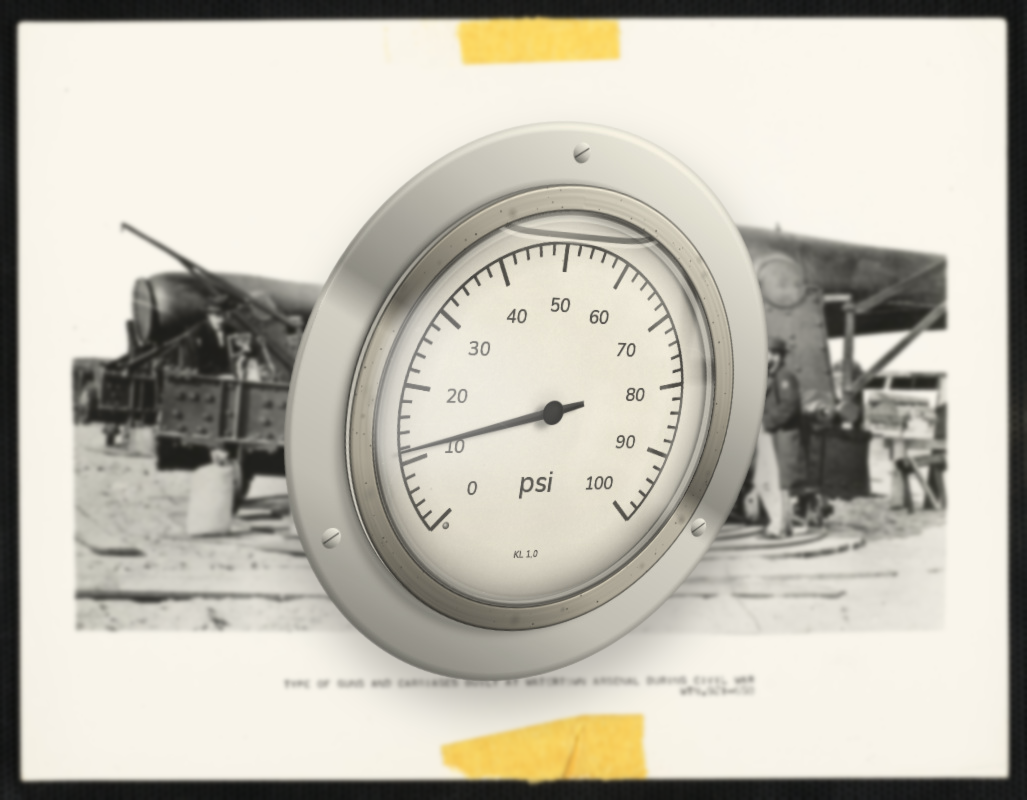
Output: psi 12
